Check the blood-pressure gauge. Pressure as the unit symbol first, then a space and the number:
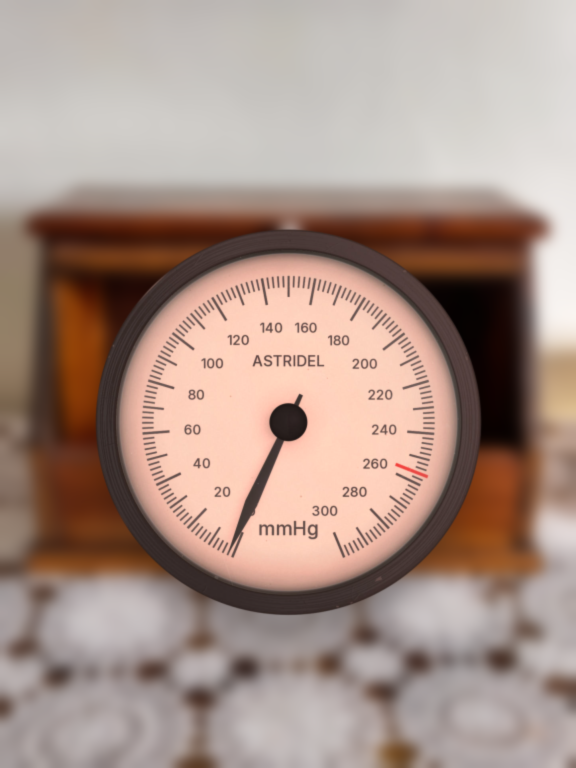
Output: mmHg 2
